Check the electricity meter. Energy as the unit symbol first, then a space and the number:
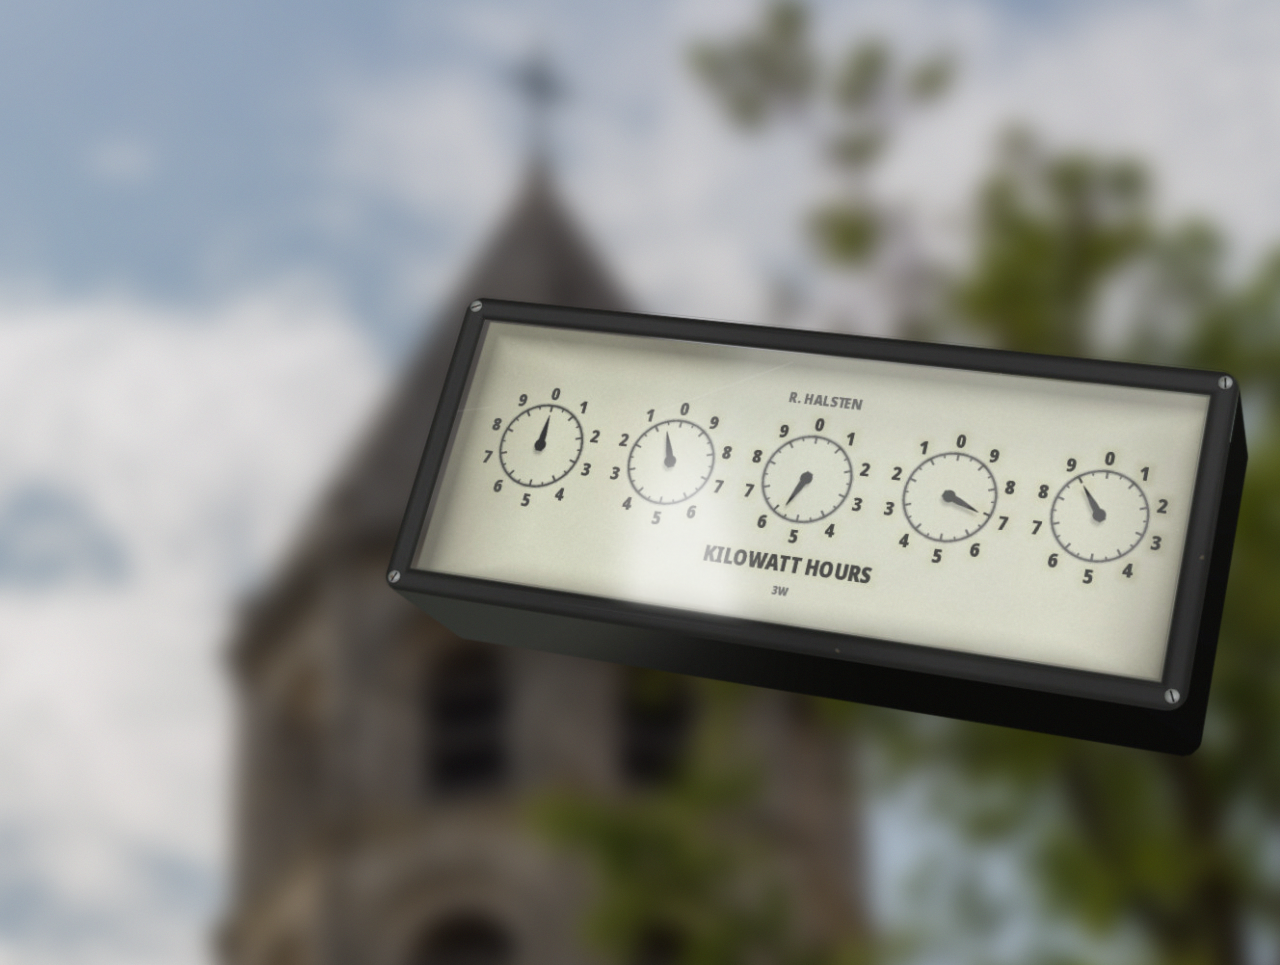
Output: kWh 569
